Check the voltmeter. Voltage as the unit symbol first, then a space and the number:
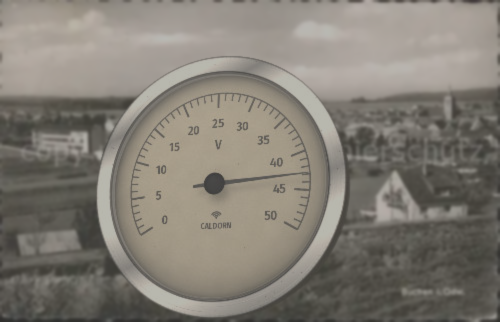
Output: V 43
